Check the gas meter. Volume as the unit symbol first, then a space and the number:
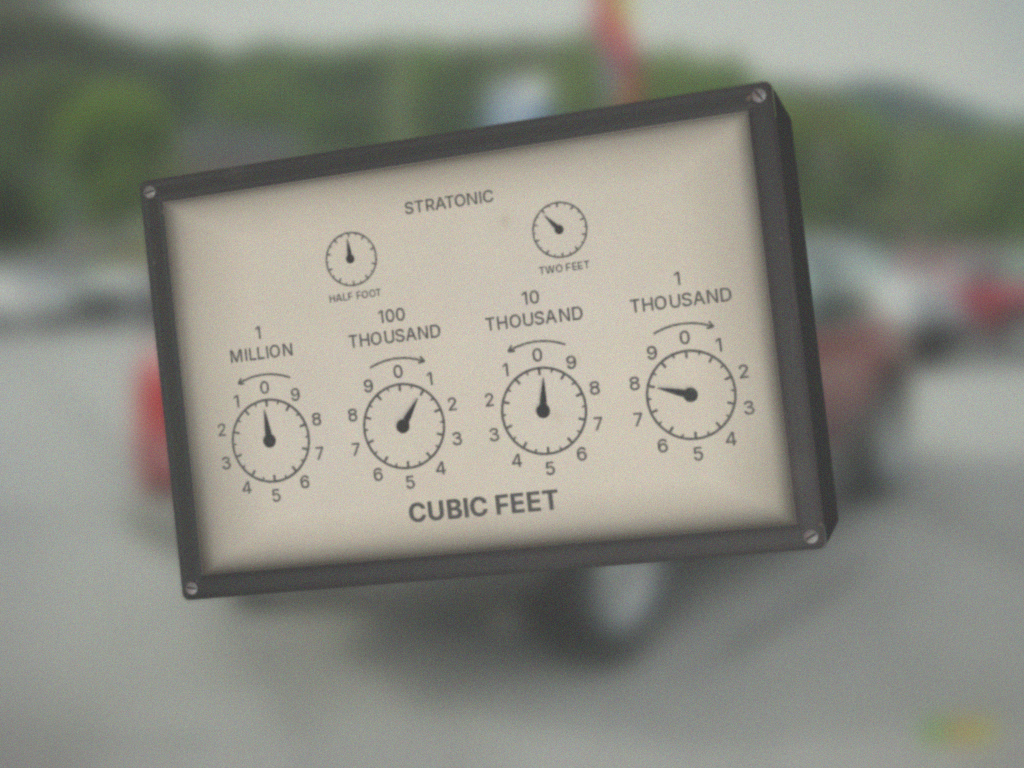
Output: ft³ 9800
